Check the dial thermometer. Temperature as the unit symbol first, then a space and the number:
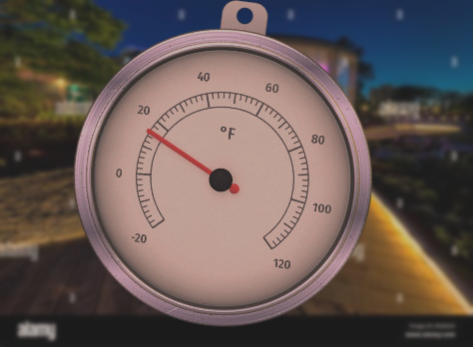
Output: °F 16
